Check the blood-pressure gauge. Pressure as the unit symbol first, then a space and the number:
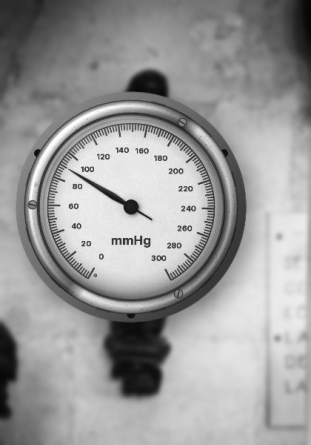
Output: mmHg 90
